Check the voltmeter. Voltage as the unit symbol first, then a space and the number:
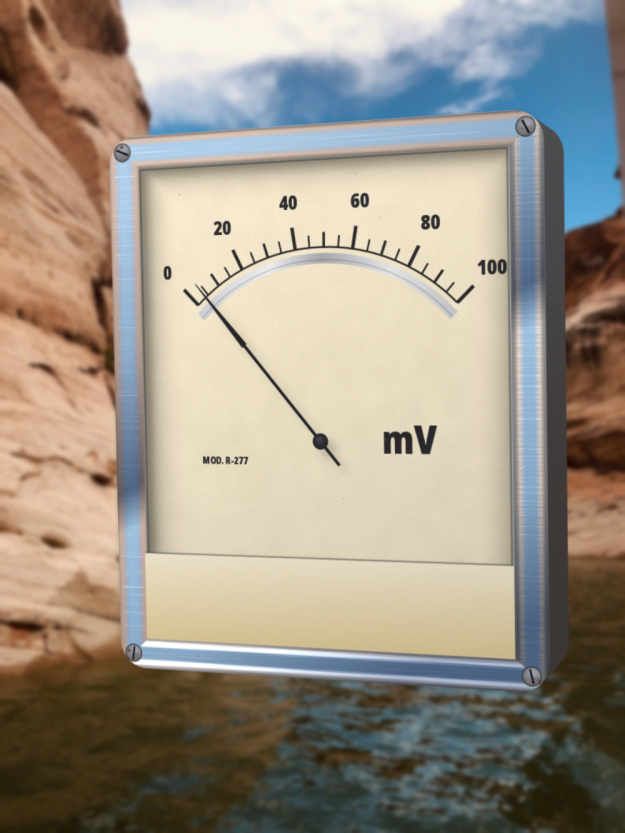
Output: mV 5
